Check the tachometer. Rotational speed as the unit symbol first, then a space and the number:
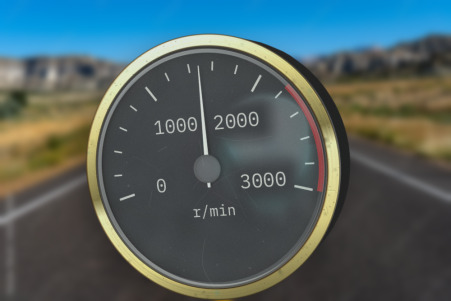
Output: rpm 1500
